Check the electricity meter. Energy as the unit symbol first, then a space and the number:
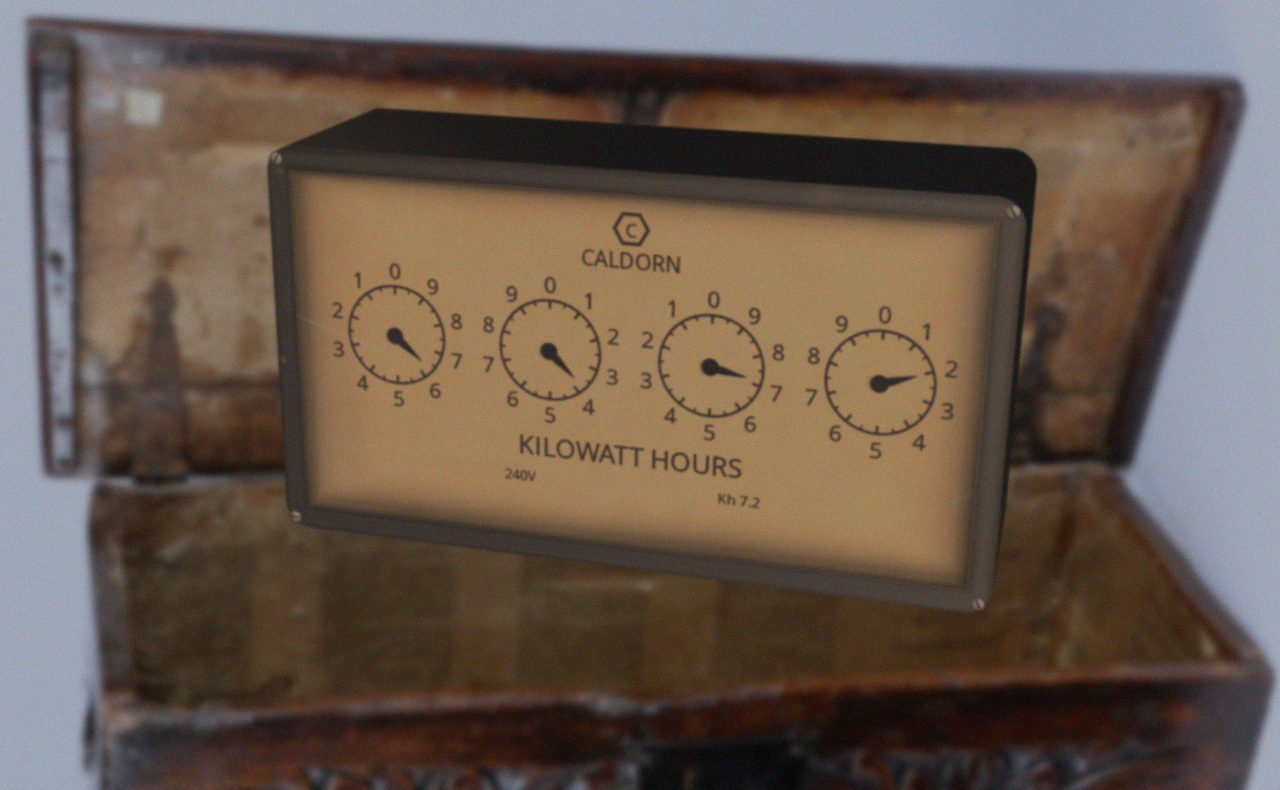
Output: kWh 6372
